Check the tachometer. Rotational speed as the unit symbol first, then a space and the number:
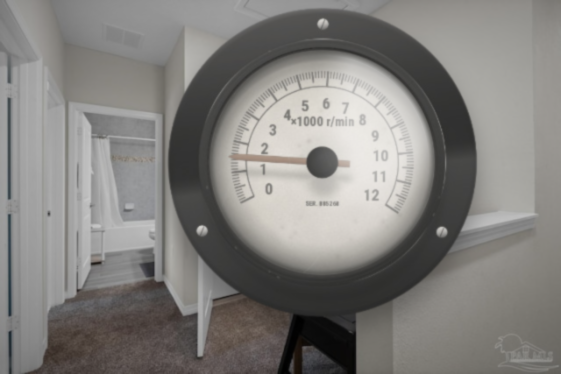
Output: rpm 1500
